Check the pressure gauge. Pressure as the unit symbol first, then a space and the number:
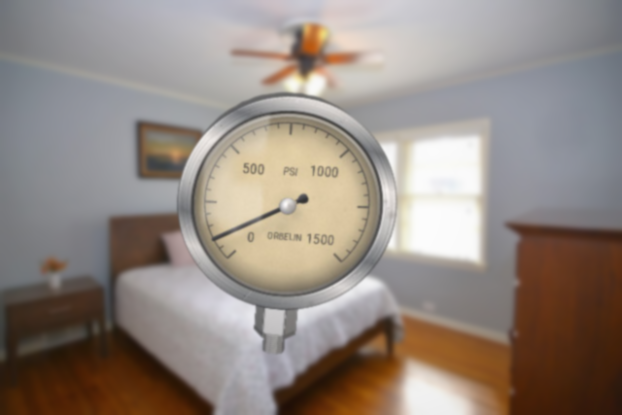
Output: psi 100
